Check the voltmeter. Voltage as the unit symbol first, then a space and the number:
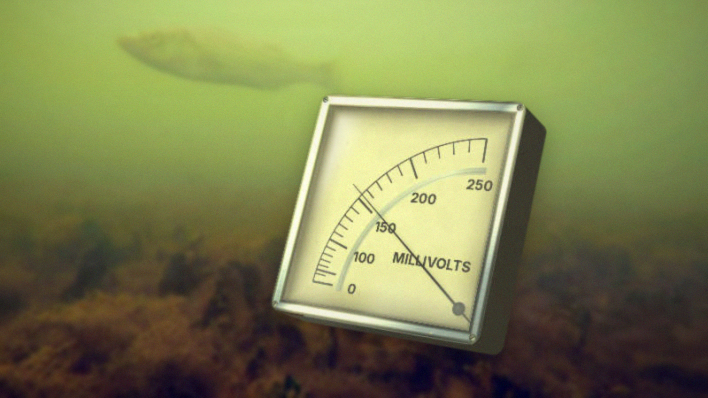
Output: mV 155
